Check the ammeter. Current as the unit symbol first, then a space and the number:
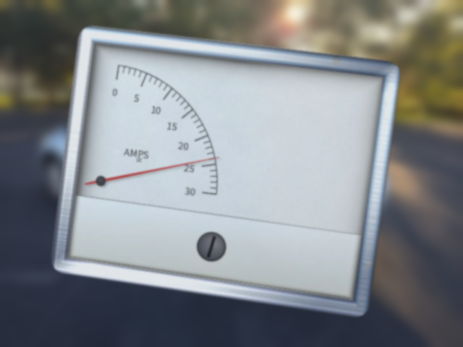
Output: A 24
